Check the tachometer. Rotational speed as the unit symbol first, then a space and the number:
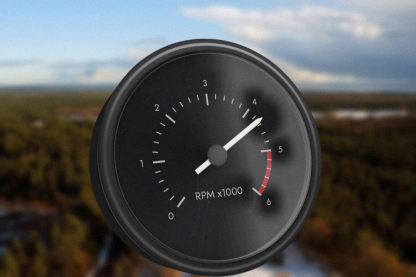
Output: rpm 4300
